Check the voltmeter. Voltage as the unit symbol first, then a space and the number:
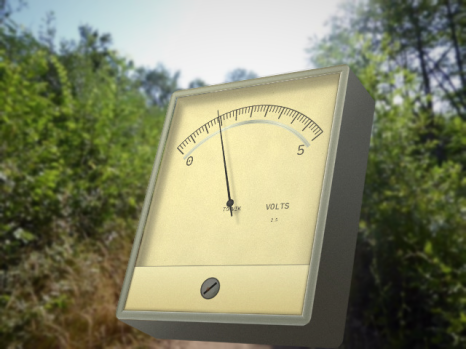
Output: V 1.5
